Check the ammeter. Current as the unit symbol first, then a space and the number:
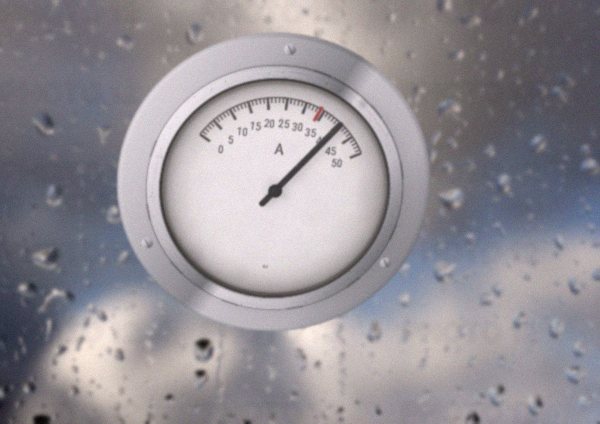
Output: A 40
